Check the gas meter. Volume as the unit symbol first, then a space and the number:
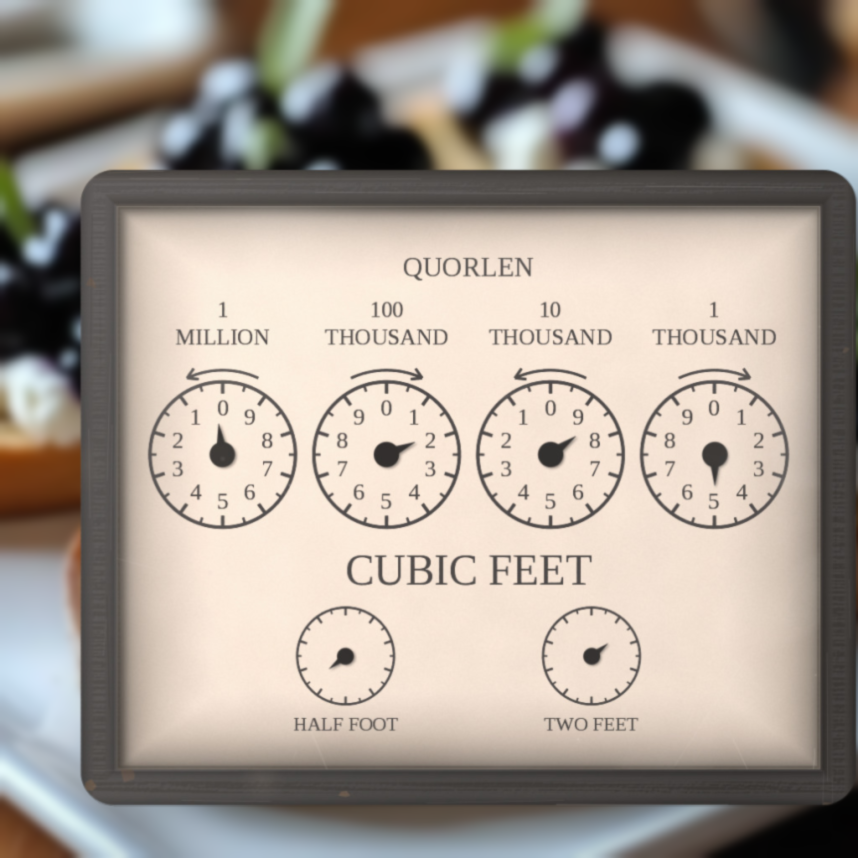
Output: ft³ 18500
